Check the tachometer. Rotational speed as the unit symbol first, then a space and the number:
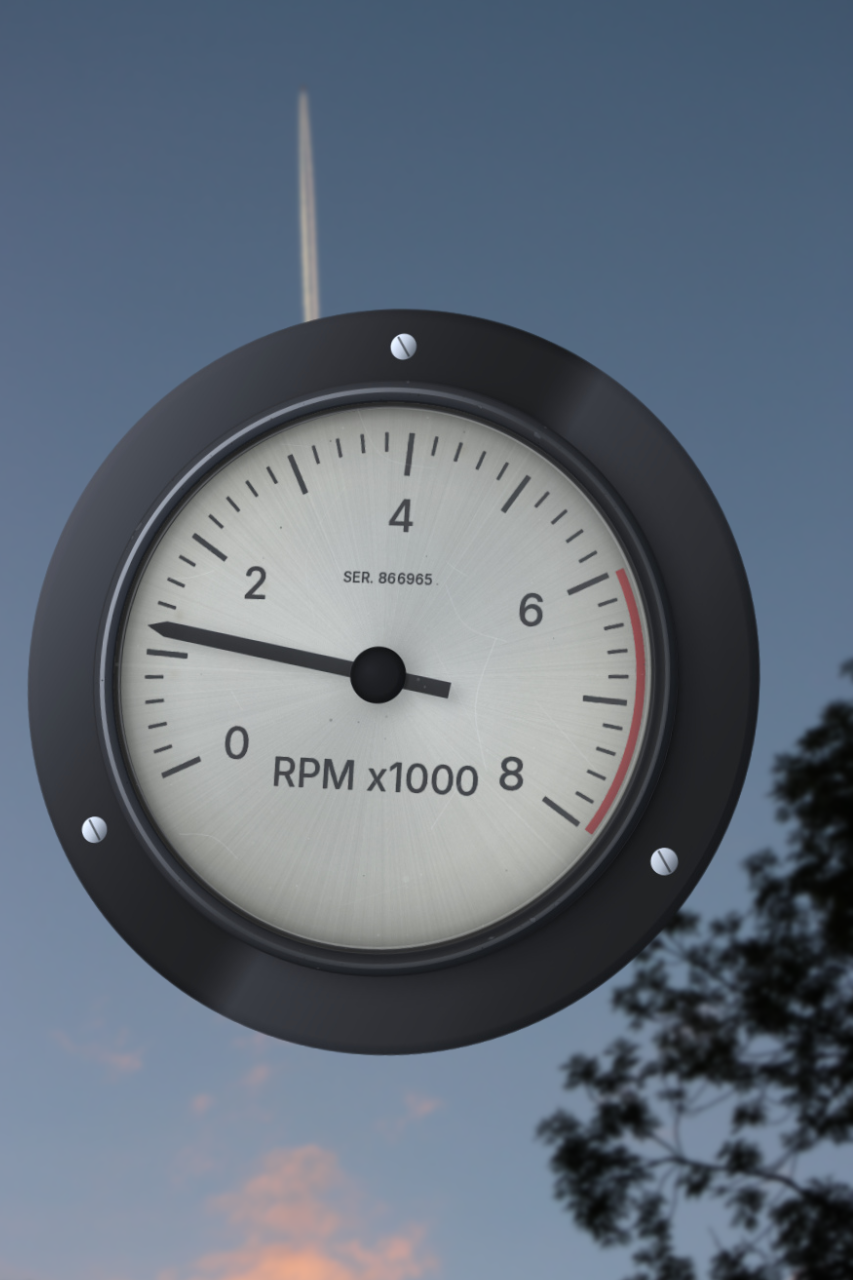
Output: rpm 1200
